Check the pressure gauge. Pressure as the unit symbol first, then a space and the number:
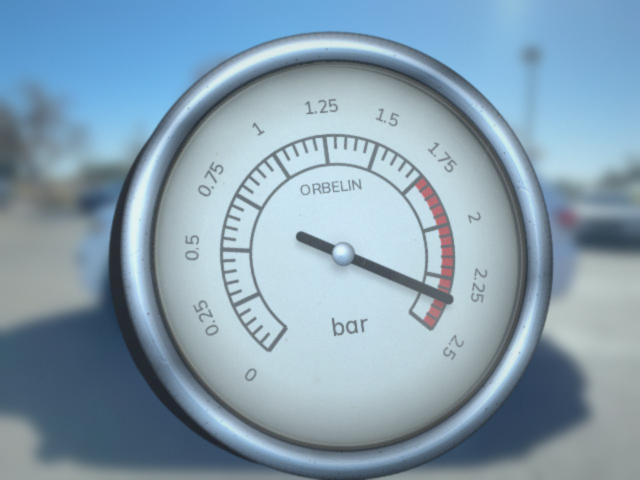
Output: bar 2.35
